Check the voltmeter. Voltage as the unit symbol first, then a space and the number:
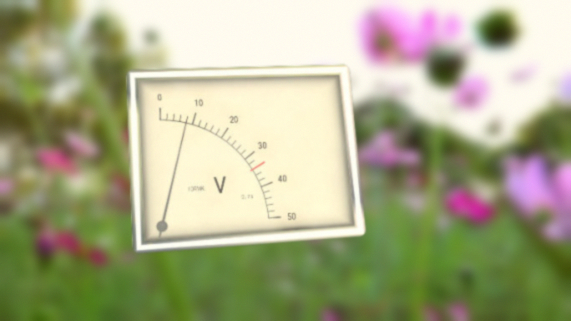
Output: V 8
